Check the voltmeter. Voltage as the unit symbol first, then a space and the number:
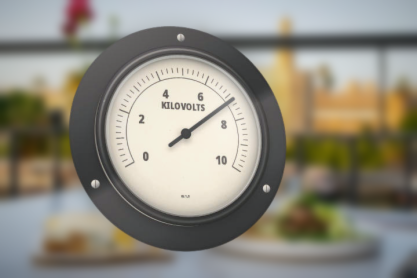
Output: kV 7.2
